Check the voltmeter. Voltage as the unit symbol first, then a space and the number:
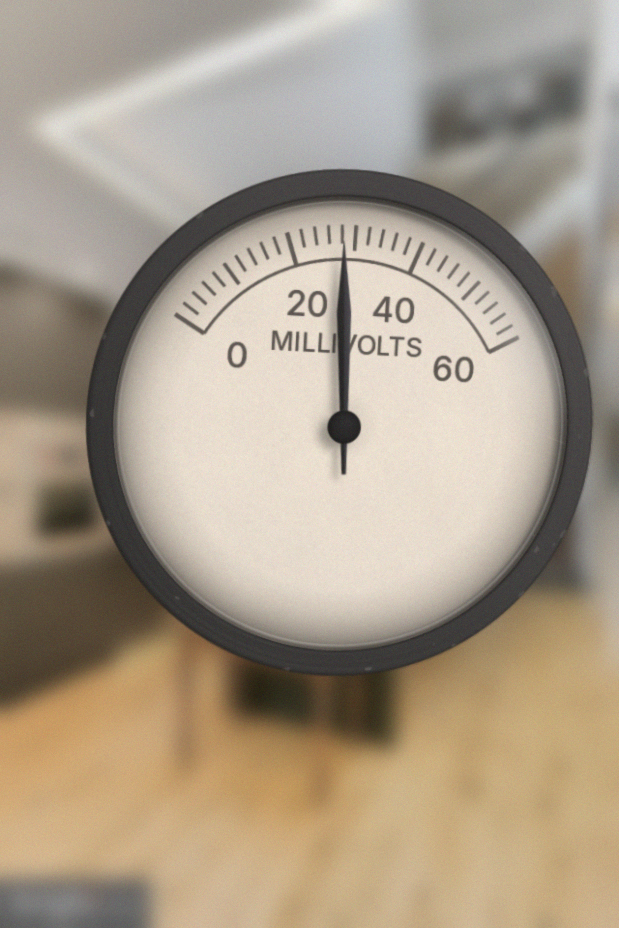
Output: mV 28
